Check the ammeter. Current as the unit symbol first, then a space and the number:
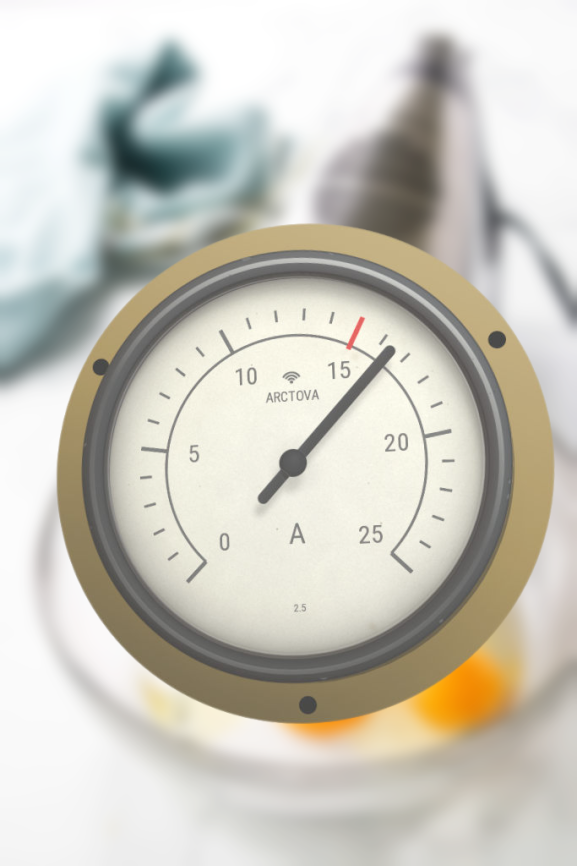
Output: A 16.5
